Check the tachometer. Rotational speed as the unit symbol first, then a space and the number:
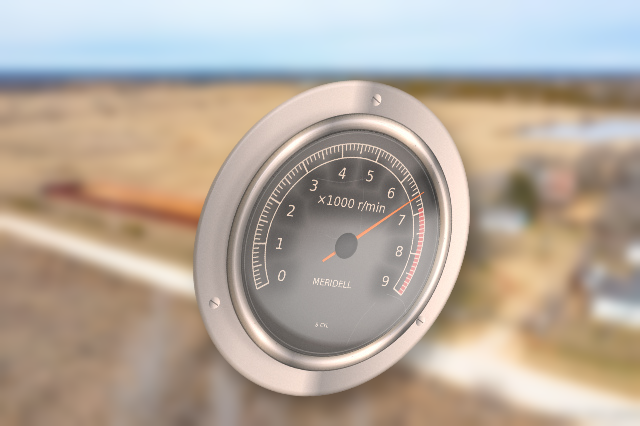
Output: rpm 6500
